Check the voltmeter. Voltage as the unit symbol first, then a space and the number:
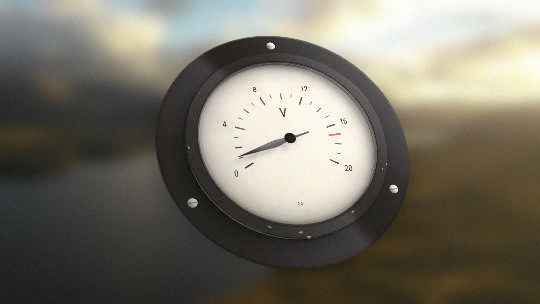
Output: V 1
